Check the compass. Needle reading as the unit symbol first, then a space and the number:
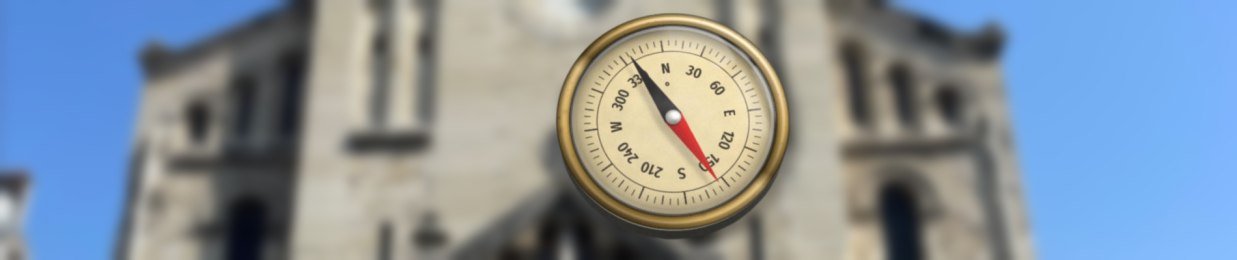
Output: ° 155
